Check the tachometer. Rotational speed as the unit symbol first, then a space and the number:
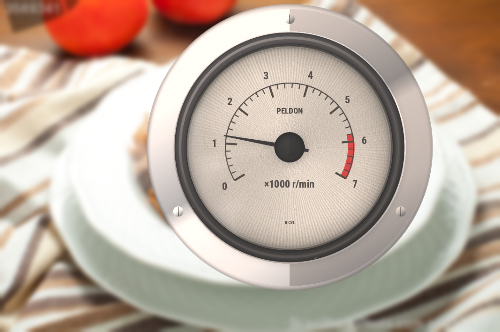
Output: rpm 1200
